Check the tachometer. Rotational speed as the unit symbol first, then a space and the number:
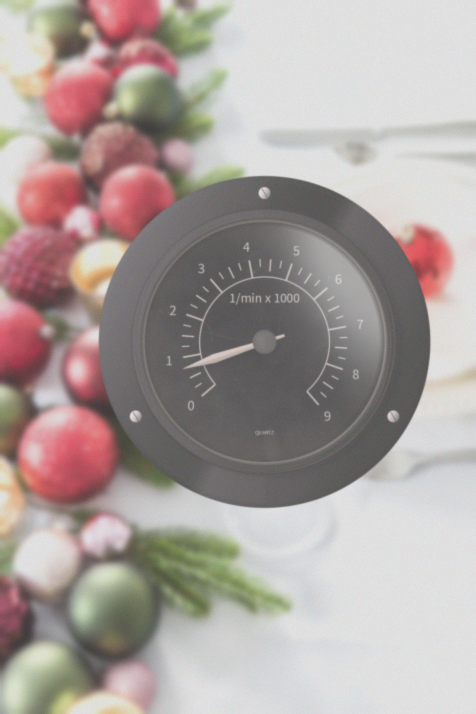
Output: rpm 750
